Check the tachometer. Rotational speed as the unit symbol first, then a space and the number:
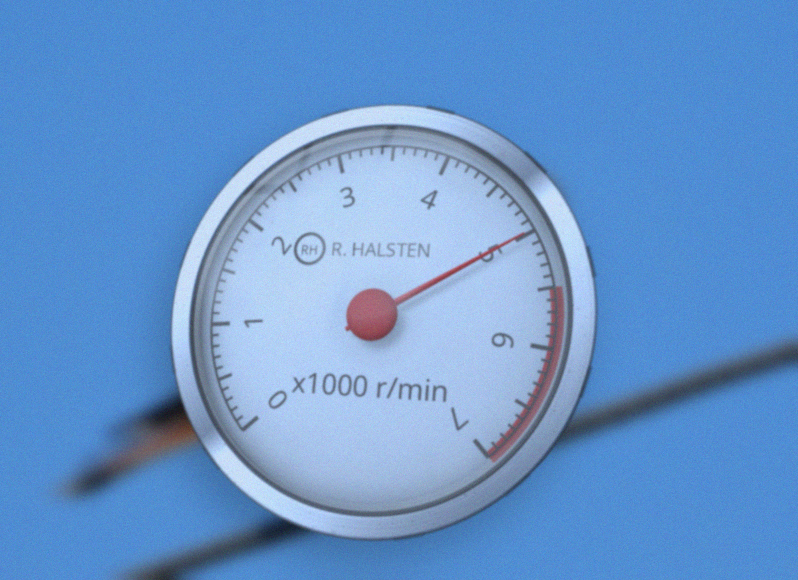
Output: rpm 5000
